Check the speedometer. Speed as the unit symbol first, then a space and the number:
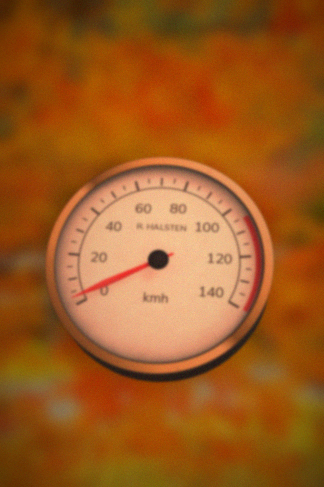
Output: km/h 2.5
